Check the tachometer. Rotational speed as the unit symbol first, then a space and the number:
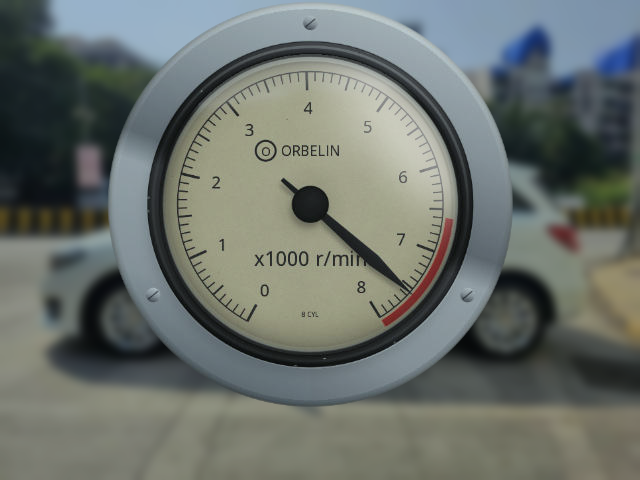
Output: rpm 7550
